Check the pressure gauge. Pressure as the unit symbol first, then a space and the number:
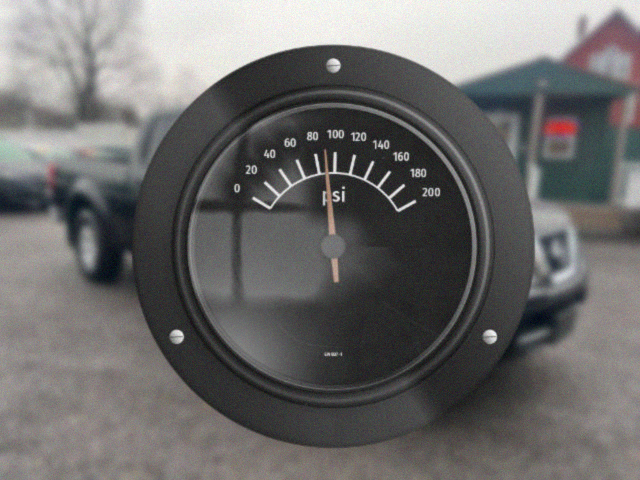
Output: psi 90
